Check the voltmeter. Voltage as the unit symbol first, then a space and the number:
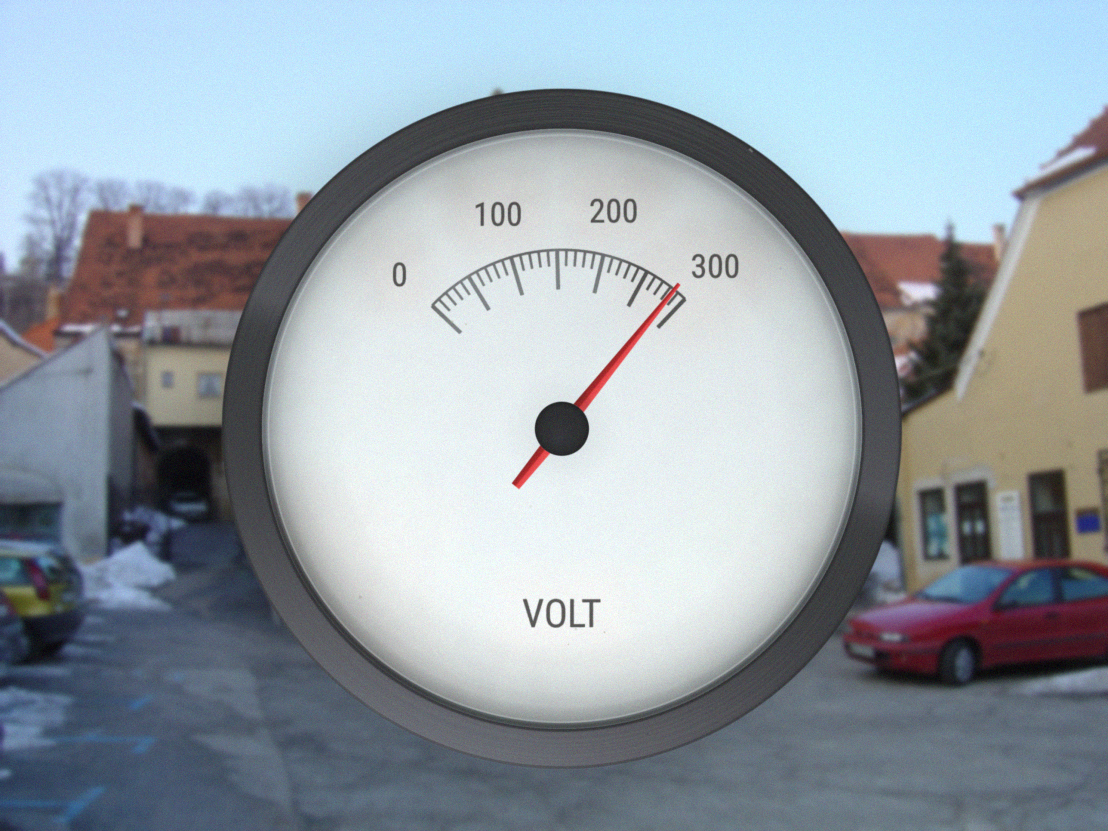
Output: V 285
